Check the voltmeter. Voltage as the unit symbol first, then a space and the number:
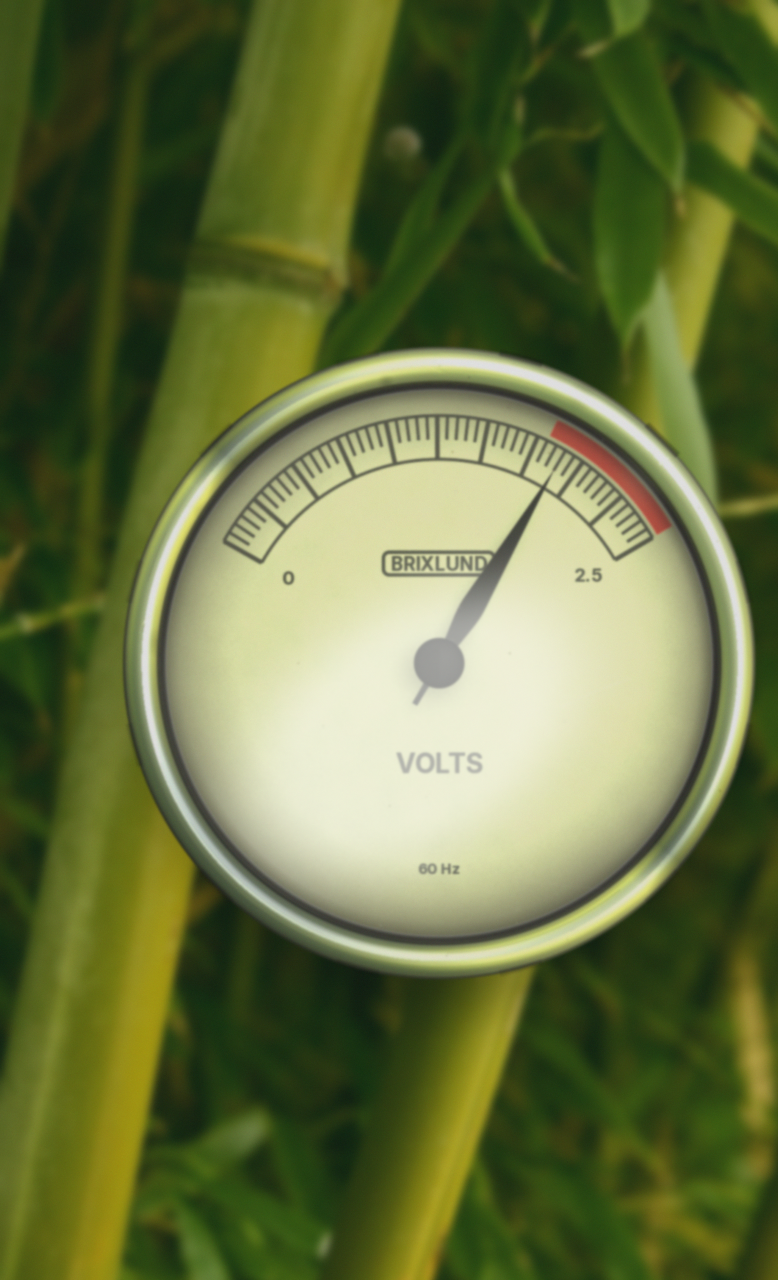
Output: V 1.9
